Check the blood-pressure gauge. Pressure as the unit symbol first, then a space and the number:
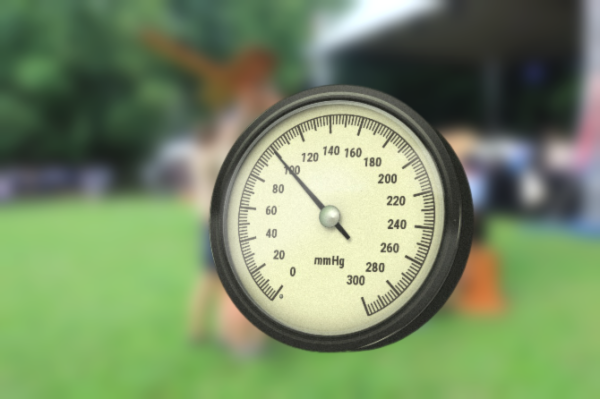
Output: mmHg 100
